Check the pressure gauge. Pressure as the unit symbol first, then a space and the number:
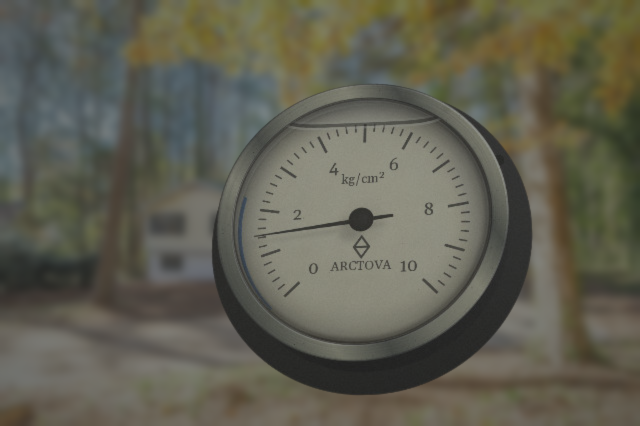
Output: kg/cm² 1.4
